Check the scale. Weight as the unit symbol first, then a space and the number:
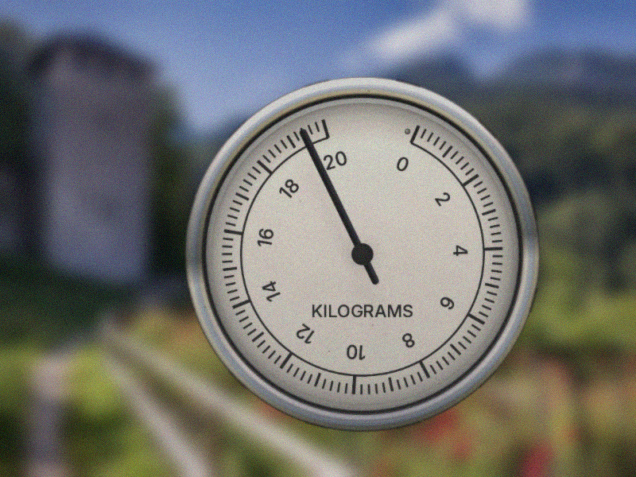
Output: kg 19.4
